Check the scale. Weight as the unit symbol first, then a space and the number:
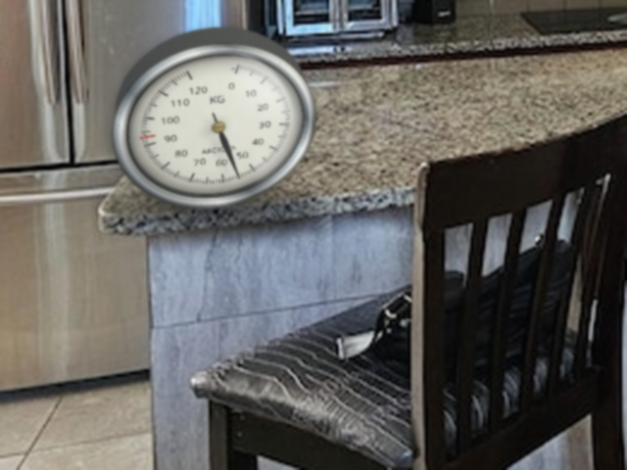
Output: kg 55
